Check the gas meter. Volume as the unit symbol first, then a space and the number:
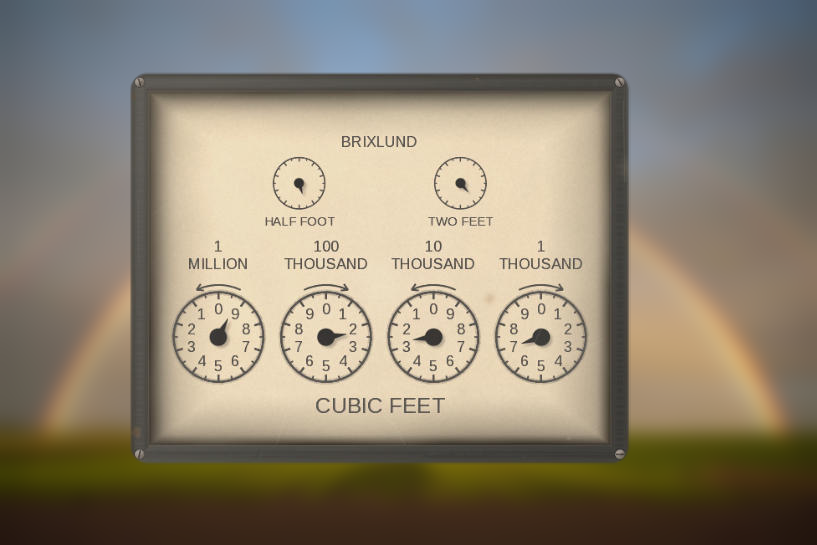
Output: ft³ 922700
